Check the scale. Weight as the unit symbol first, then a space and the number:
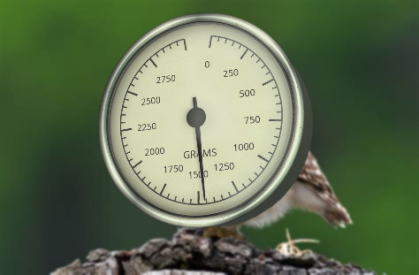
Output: g 1450
